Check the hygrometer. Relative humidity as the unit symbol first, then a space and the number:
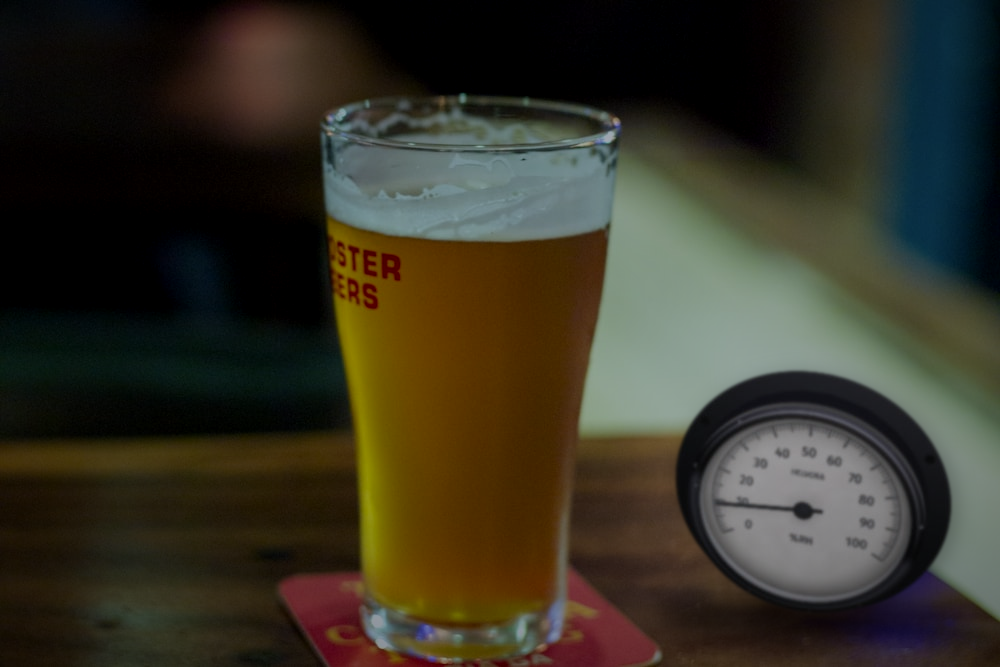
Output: % 10
